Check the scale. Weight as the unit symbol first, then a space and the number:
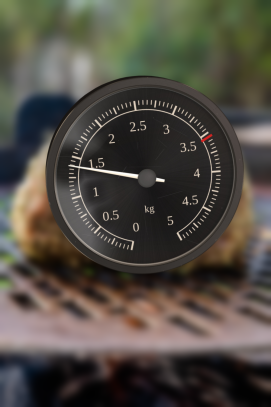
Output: kg 1.4
